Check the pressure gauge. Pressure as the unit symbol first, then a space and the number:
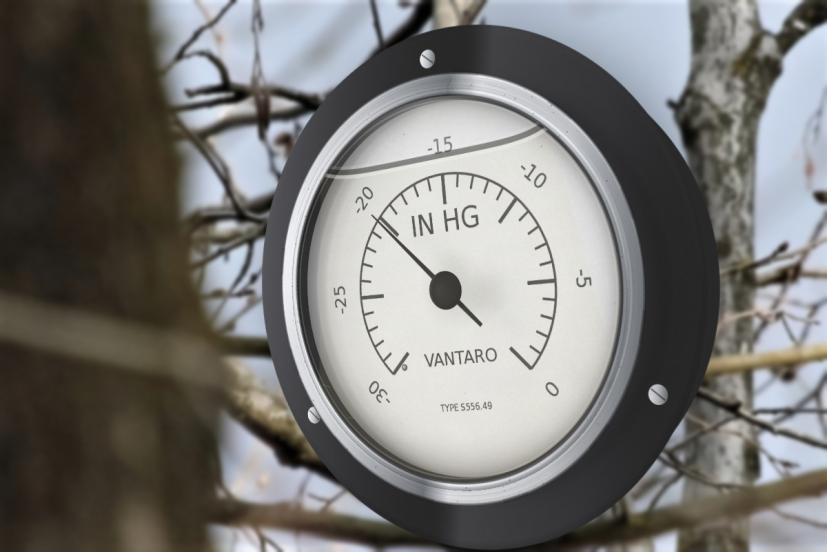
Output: inHg -20
